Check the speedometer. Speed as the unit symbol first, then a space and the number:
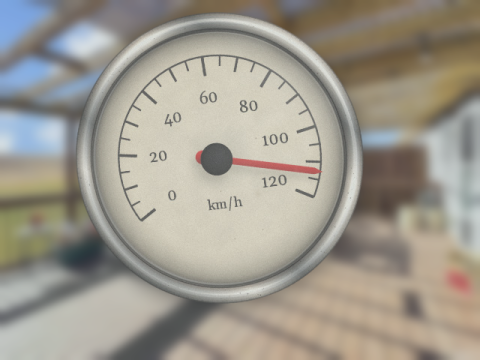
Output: km/h 112.5
